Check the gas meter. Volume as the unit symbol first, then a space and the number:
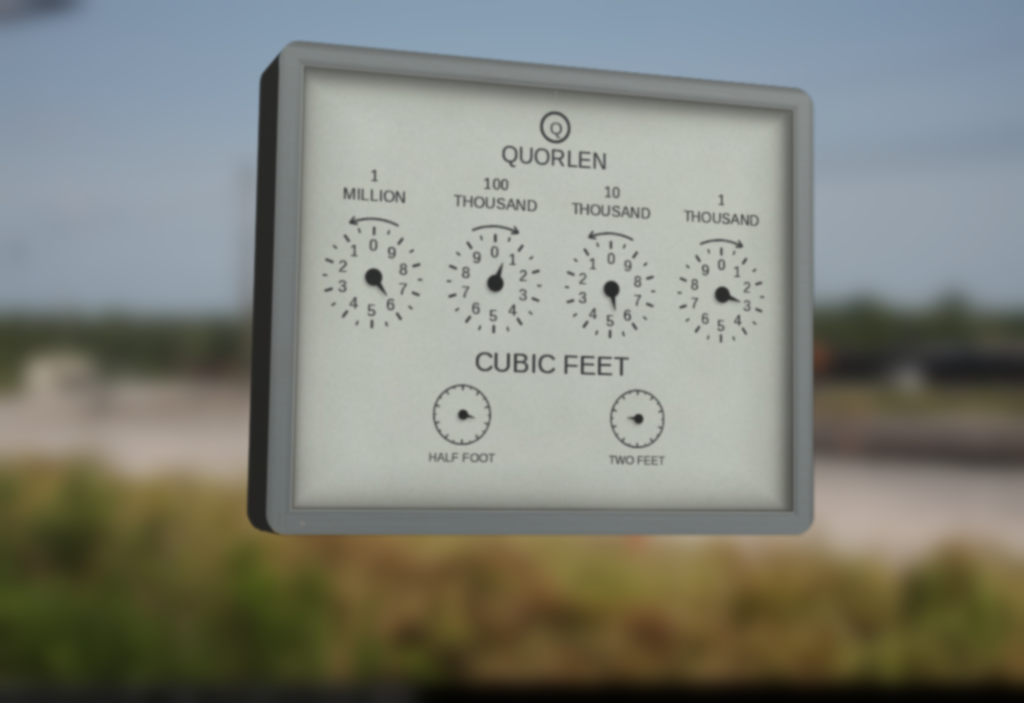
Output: ft³ 605300
